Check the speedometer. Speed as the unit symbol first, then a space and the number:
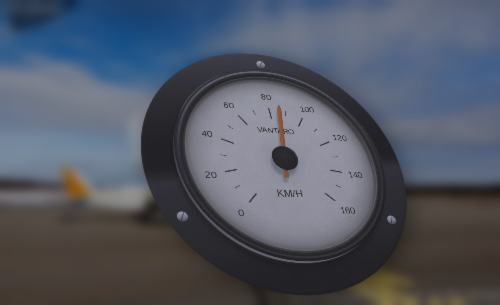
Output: km/h 85
